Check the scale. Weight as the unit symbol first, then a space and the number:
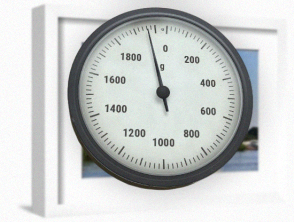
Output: g 1960
